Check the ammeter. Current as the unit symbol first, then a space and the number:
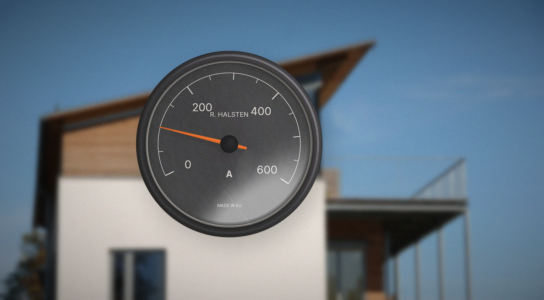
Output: A 100
